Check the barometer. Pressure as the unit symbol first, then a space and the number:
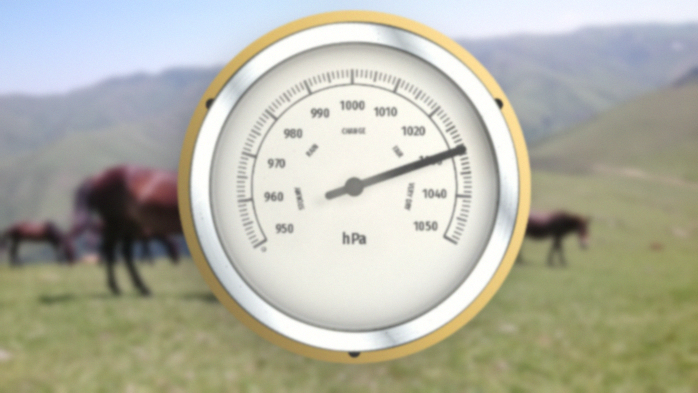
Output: hPa 1030
